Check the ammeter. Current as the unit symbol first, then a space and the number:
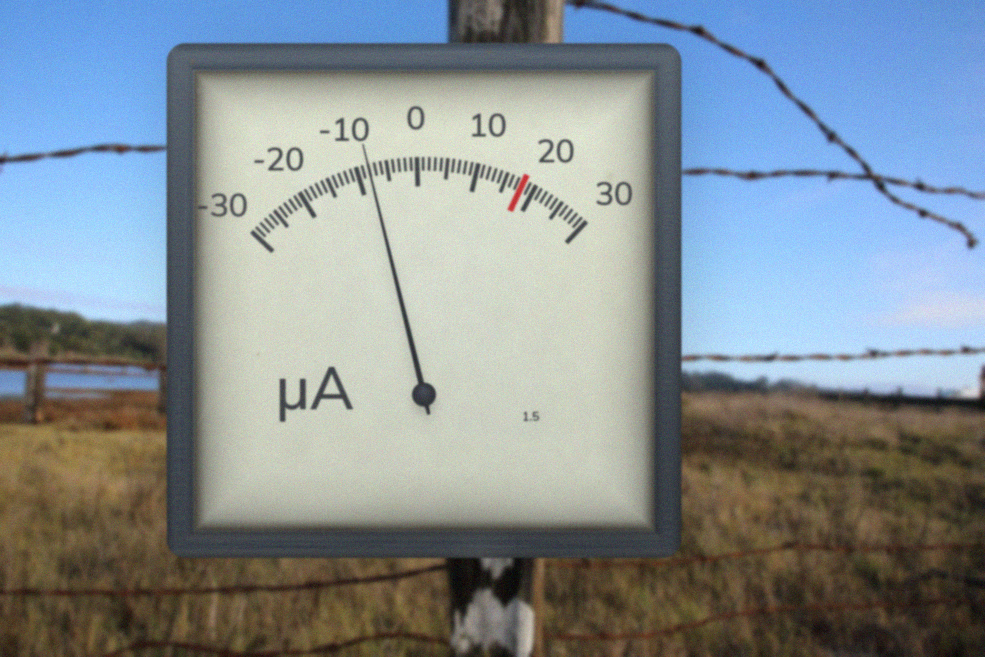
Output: µA -8
